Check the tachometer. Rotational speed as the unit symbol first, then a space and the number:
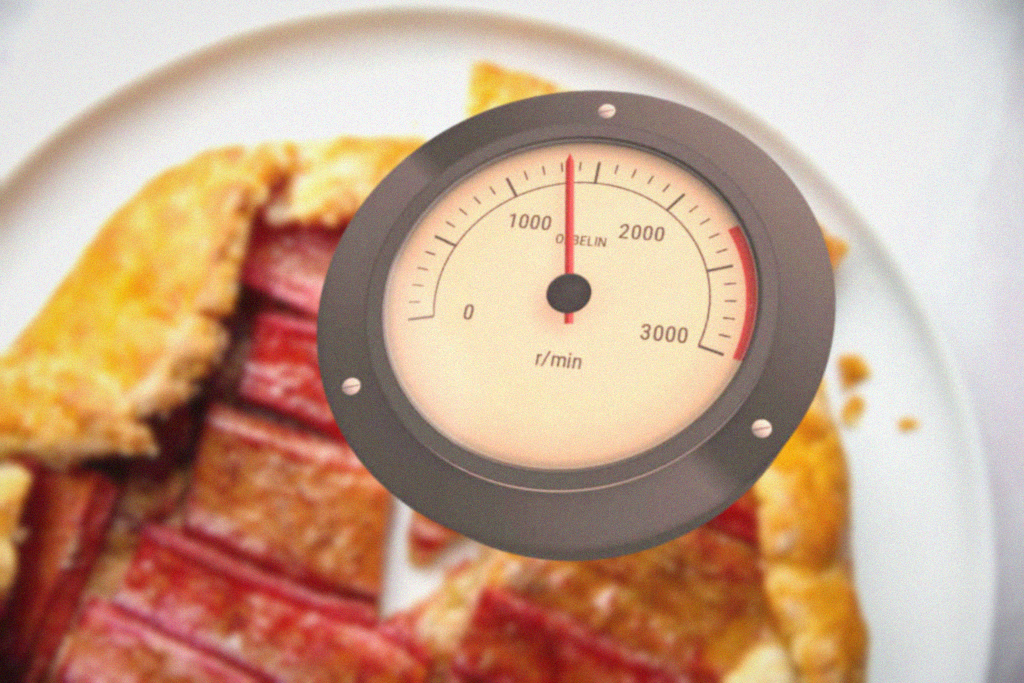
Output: rpm 1350
